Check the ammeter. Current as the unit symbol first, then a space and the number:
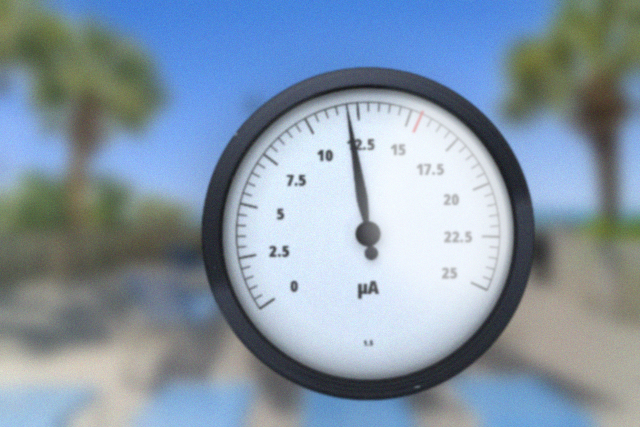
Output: µA 12
